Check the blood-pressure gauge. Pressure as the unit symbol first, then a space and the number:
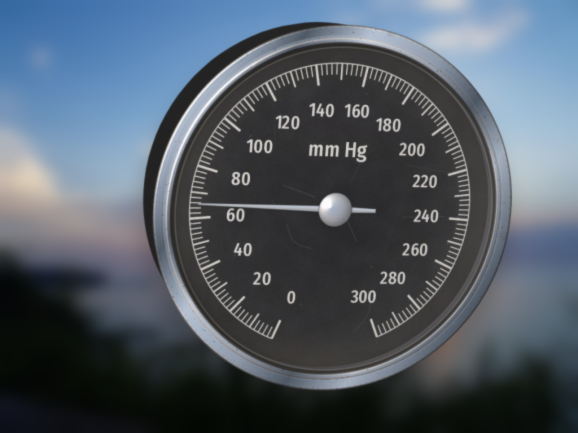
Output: mmHg 66
